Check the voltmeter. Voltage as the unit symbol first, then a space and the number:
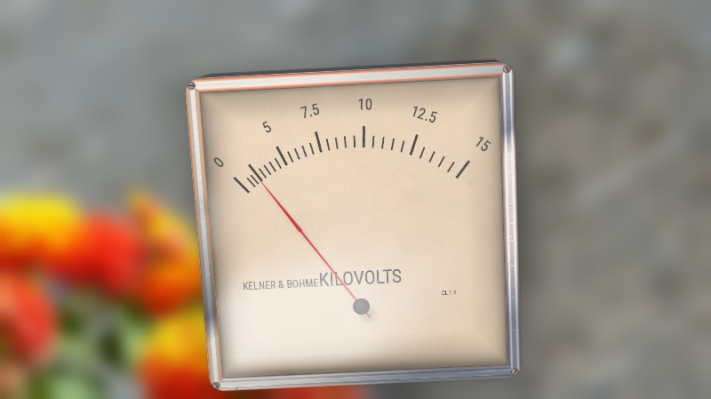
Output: kV 2.5
